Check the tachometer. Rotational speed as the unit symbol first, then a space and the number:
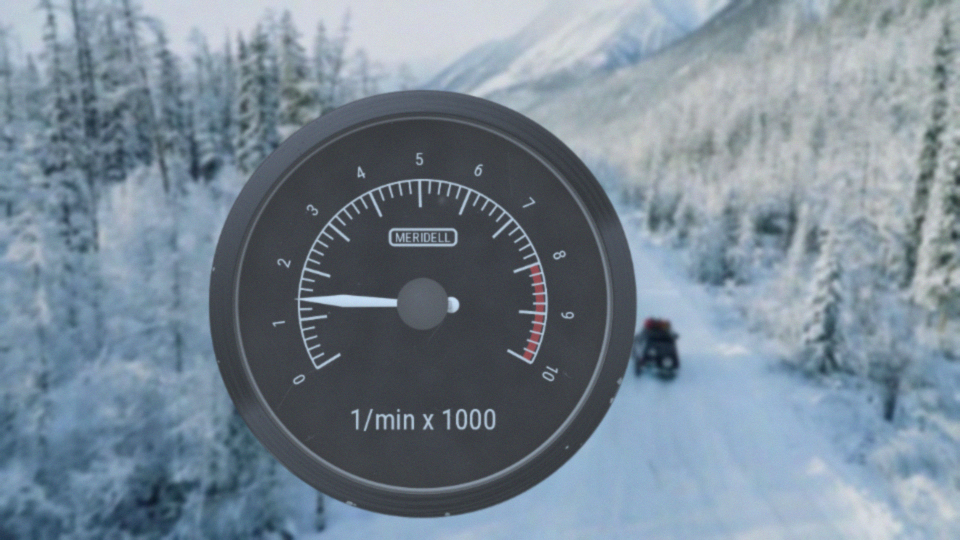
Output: rpm 1400
